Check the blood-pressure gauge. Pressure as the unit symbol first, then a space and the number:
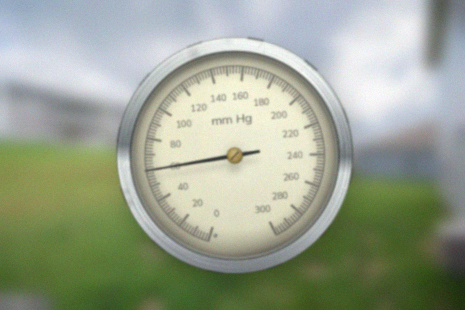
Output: mmHg 60
